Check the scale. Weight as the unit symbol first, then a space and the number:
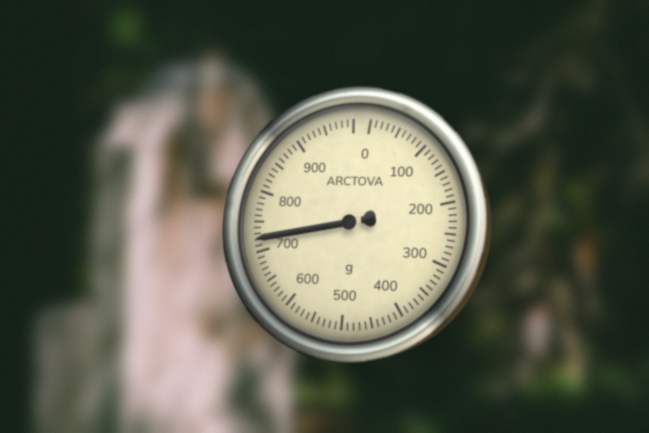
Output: g 720
